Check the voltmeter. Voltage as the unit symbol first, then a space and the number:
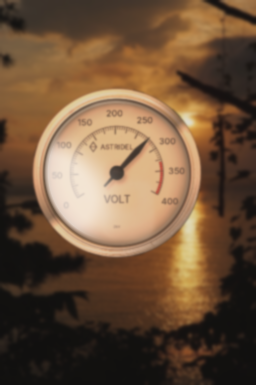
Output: V 275
